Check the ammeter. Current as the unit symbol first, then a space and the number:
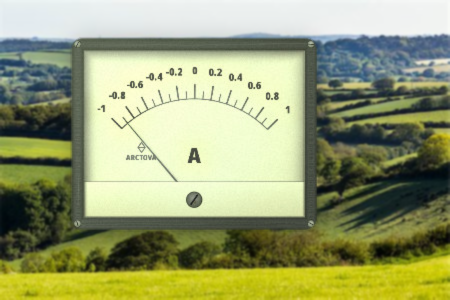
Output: A -0.9
